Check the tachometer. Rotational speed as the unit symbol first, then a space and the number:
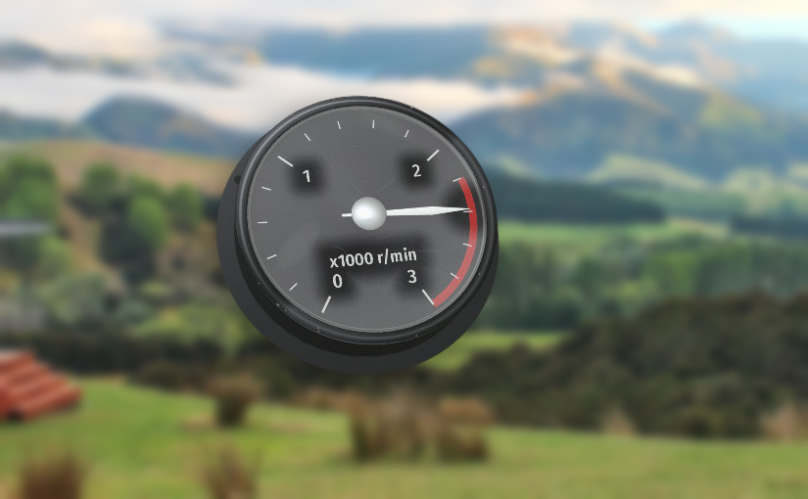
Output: rpm 2400
